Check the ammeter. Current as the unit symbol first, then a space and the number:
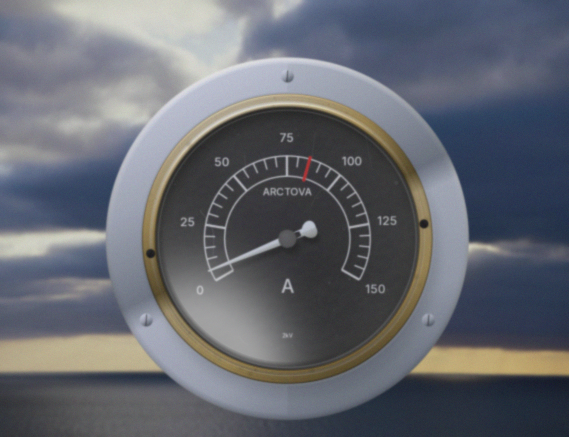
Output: A 5
